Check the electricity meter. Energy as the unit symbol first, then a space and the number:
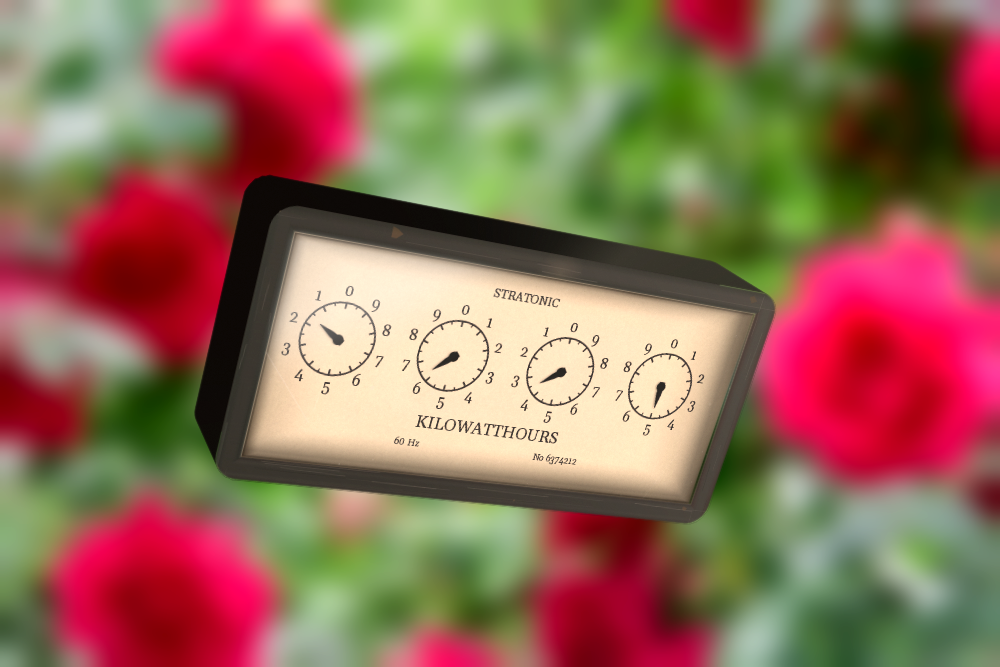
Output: kWh 1635
